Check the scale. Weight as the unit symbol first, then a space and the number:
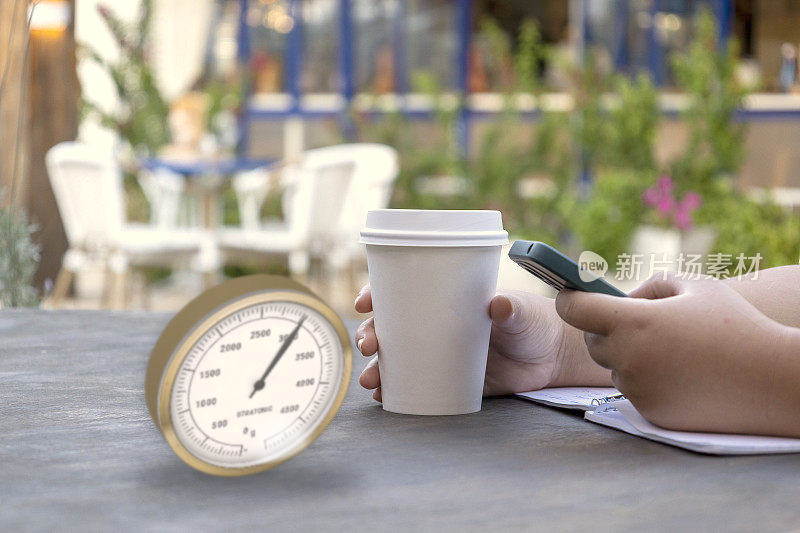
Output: g 3000
